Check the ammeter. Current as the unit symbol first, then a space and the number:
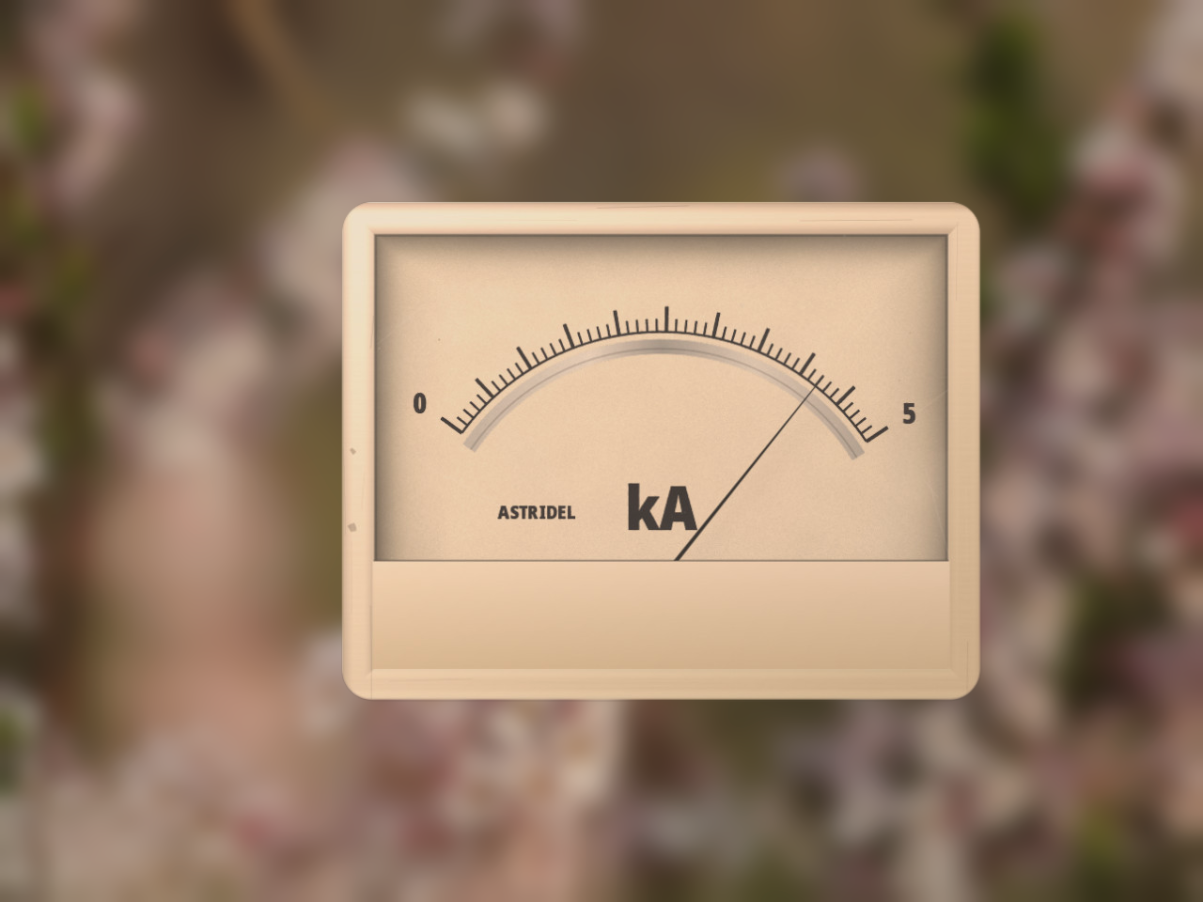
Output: kA 4.2
